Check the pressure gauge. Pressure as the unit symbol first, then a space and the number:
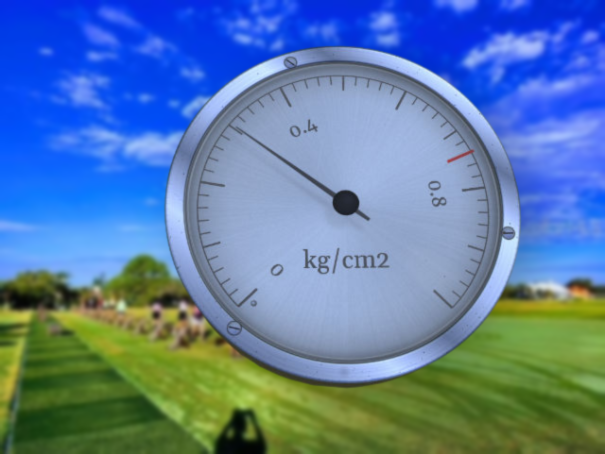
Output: kg/cm² 0.3
